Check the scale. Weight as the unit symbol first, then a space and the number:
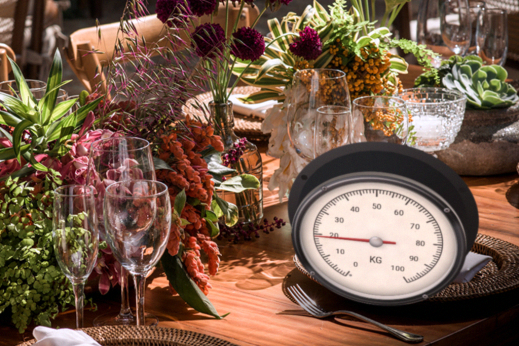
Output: kg 20
